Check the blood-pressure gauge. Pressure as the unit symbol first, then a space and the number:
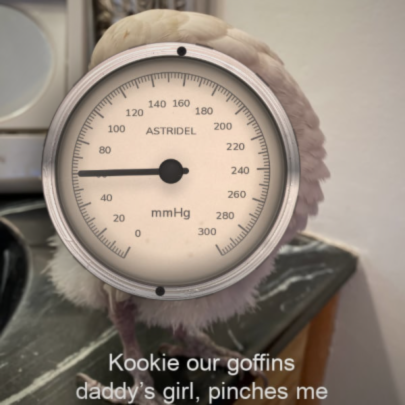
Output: mmHg 60
